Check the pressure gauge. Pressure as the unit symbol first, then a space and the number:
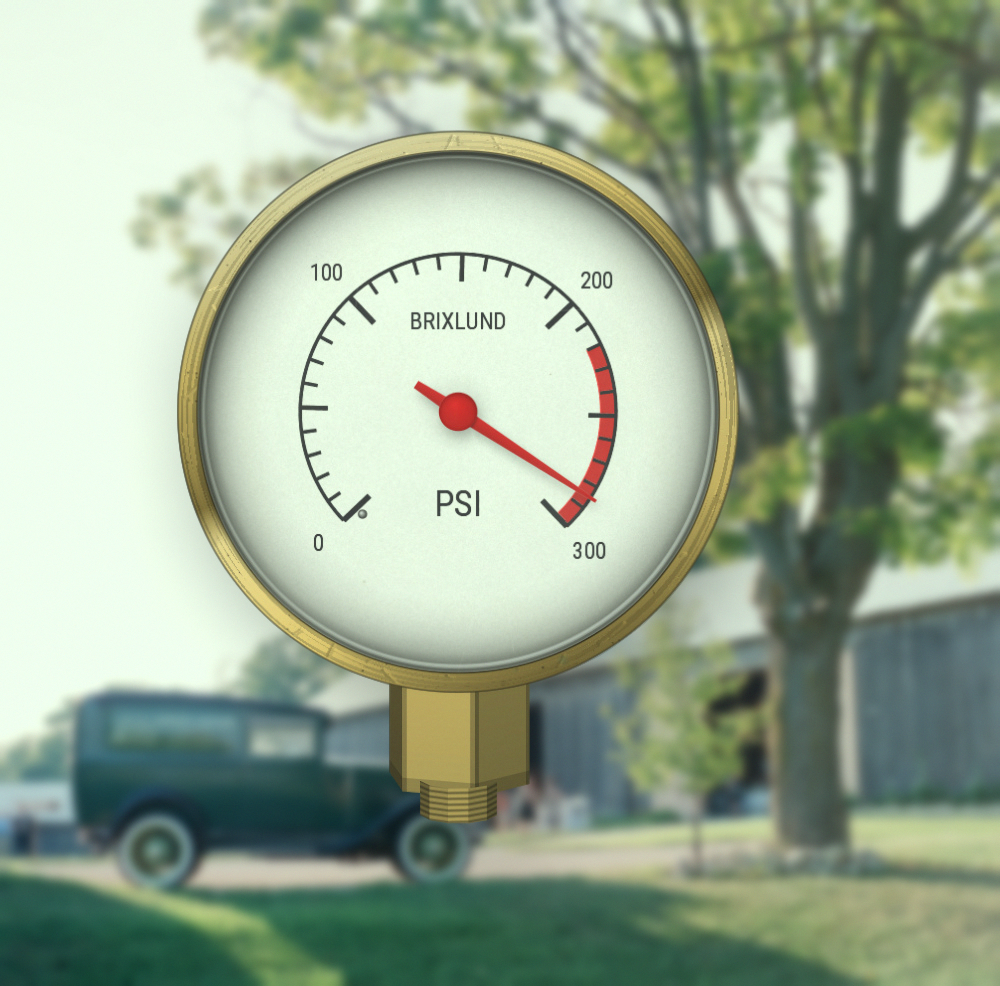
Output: psi 285
